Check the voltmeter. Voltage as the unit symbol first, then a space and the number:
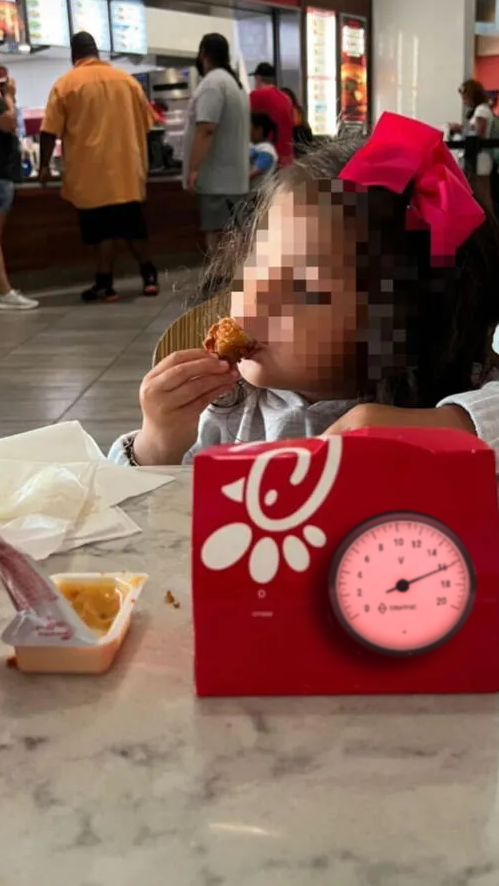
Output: V 16
